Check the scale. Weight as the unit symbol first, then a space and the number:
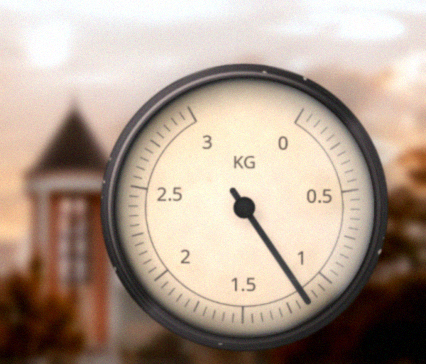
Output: kg 1.15
